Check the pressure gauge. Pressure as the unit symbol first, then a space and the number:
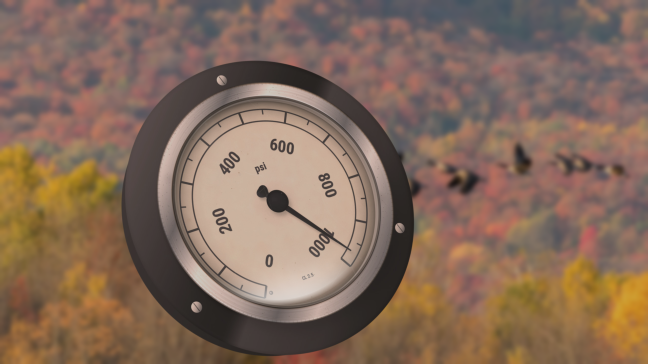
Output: psi 975
